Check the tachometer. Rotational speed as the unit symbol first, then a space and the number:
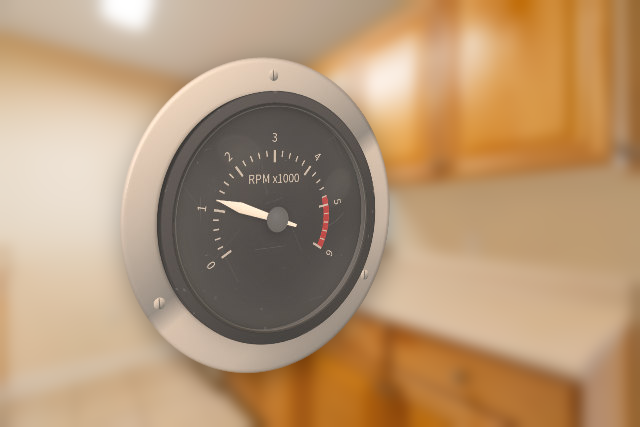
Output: rpm 1200
